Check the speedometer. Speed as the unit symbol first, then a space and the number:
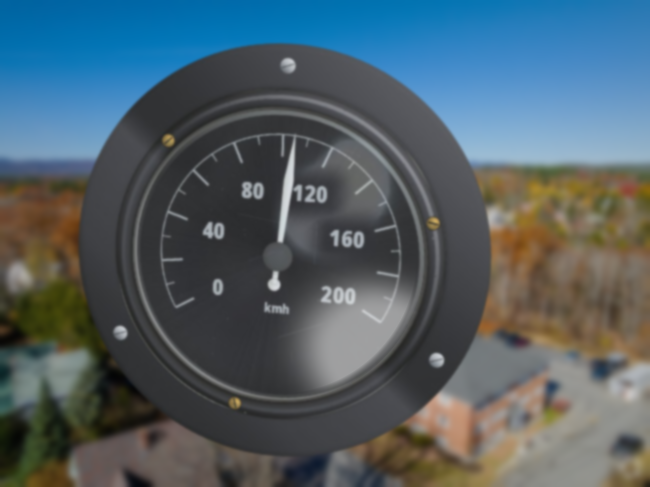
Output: km/h 105
